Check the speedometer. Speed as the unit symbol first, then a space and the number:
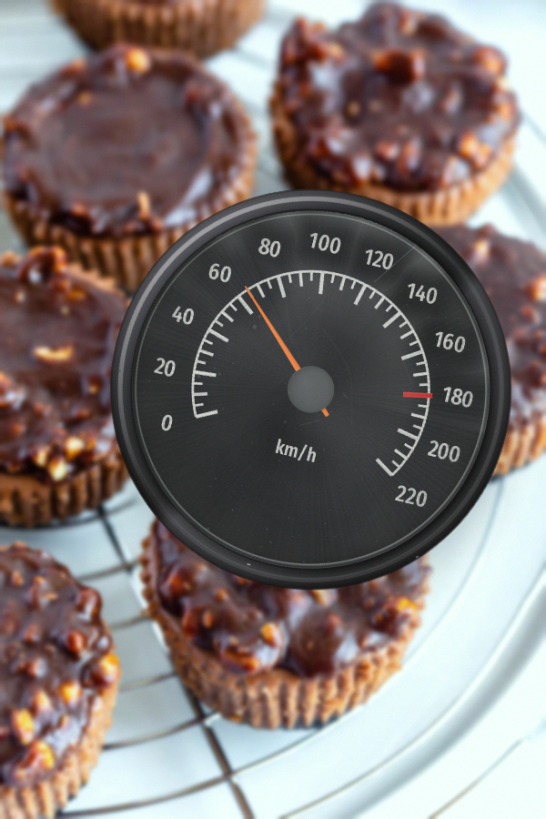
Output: km/h 65
